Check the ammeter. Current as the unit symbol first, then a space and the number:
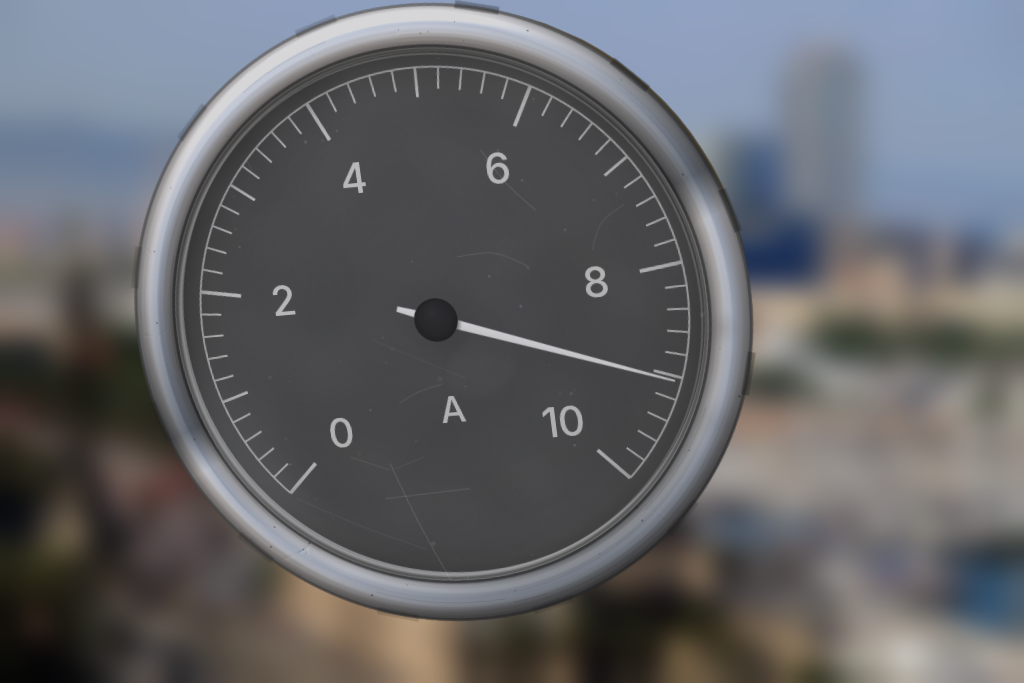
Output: A 9
